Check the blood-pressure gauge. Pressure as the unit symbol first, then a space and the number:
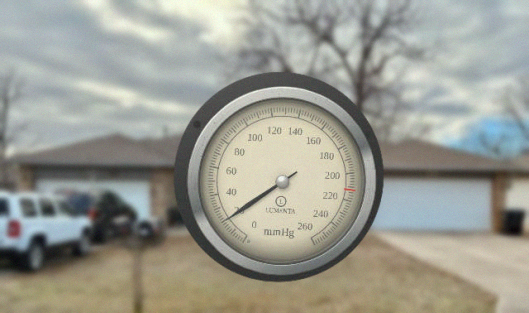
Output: mmHg 20
